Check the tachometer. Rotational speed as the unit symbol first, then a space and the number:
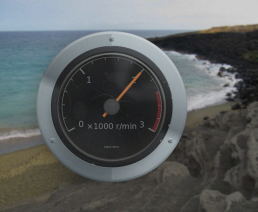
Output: rpm 2000
